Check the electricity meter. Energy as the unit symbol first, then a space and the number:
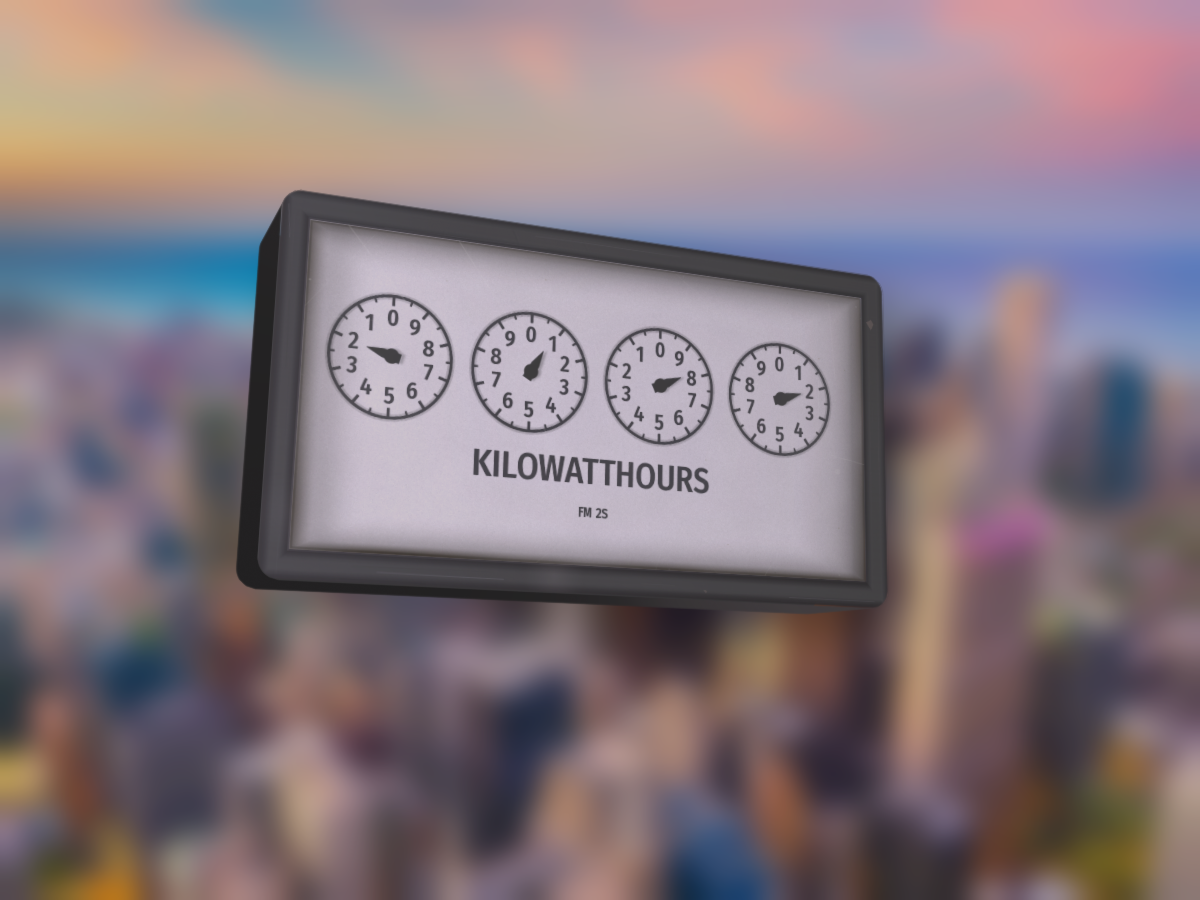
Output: kWh 2082
